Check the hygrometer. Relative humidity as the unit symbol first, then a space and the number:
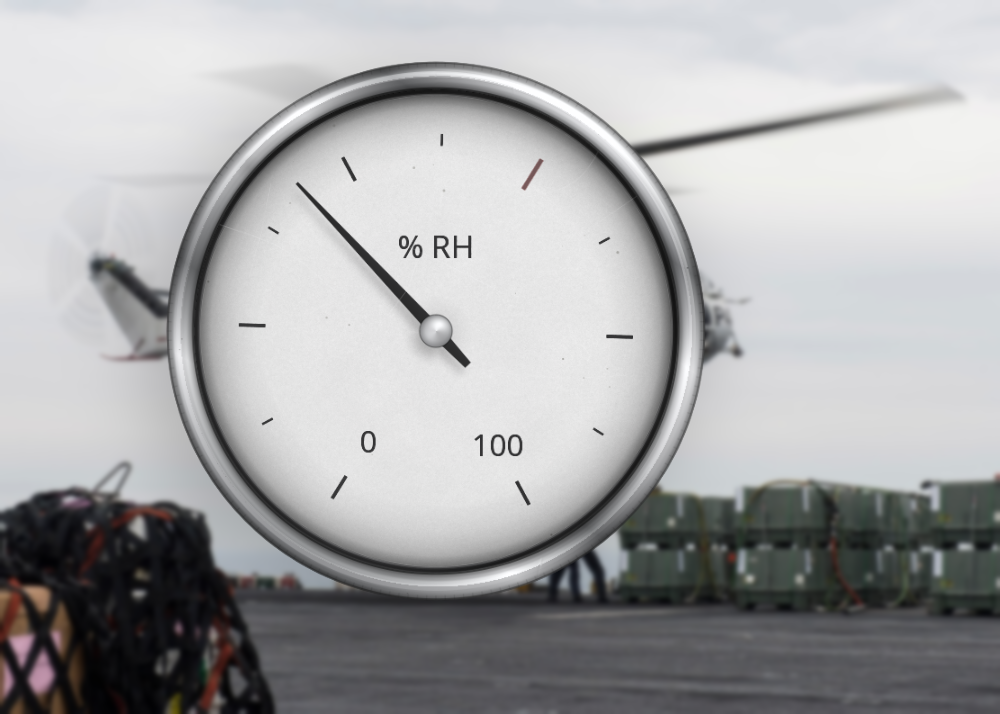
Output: % 35
